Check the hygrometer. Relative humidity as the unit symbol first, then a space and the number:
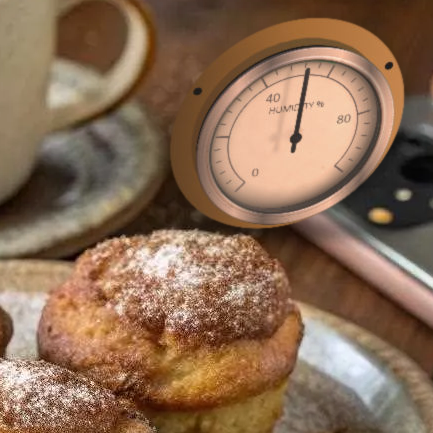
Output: % 52
